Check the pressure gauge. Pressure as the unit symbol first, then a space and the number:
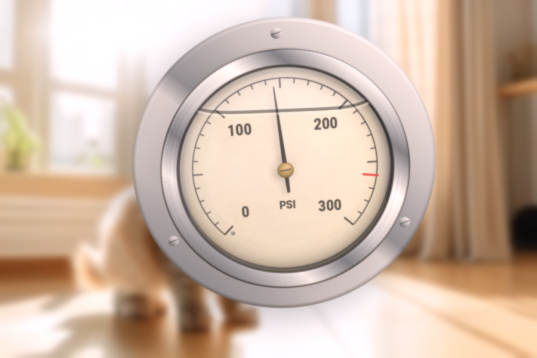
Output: psi 145
